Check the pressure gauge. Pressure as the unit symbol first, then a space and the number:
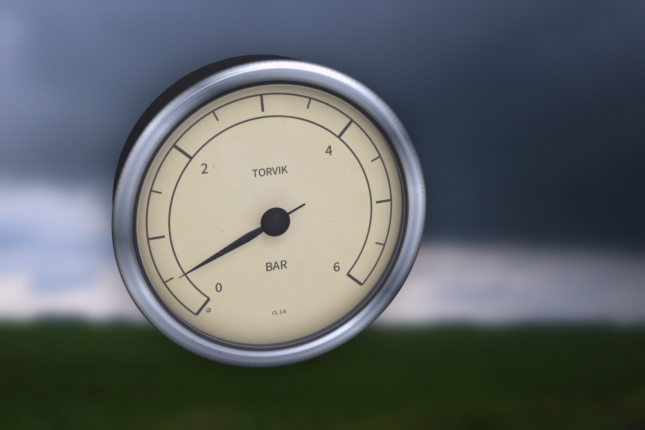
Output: bar 0.5
